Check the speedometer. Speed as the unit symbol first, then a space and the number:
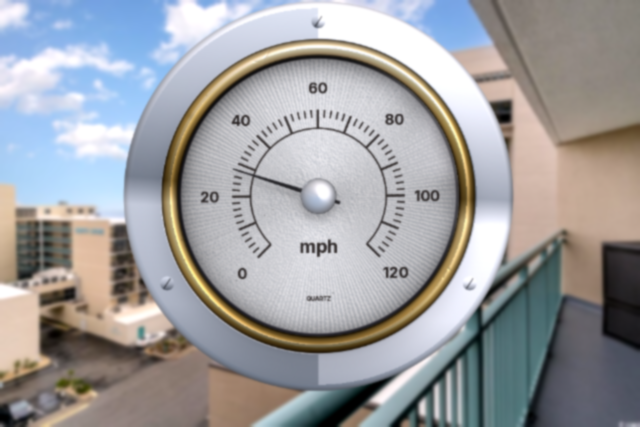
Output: mph 28
